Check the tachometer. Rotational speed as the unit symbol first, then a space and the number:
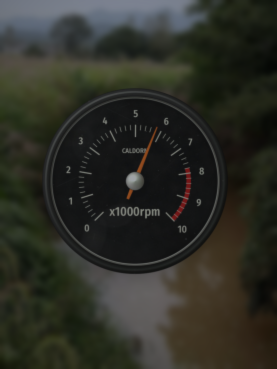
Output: rpm 5800
